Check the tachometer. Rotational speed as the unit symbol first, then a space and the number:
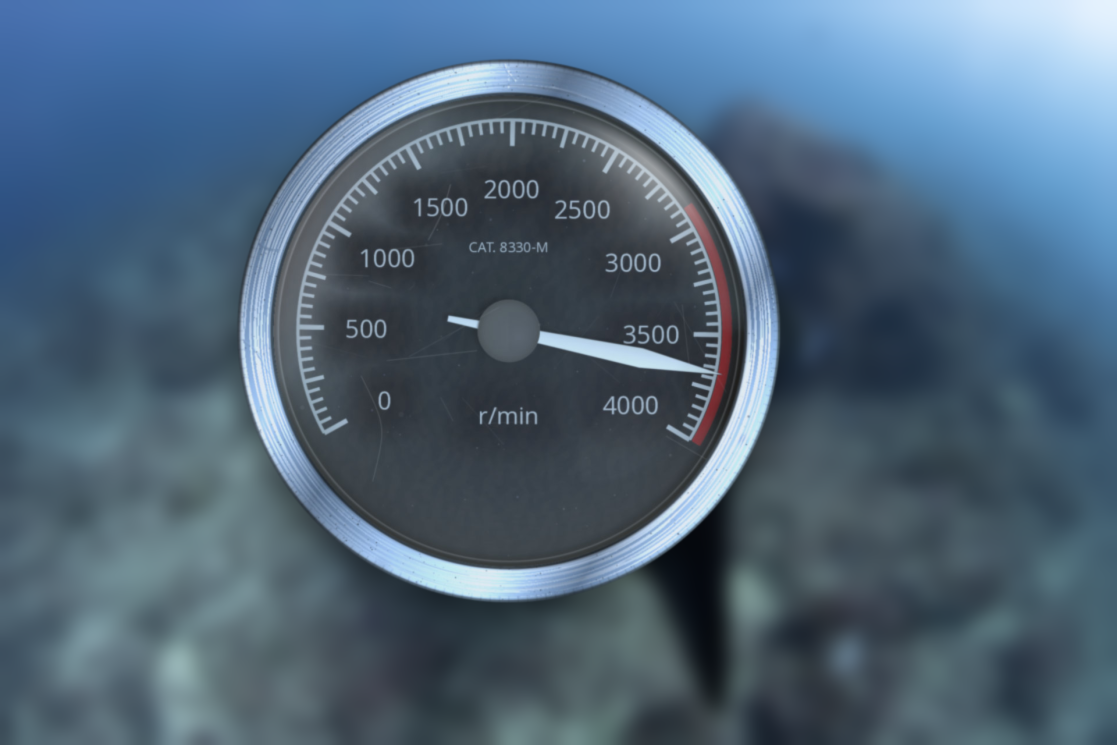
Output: rpm 3675
